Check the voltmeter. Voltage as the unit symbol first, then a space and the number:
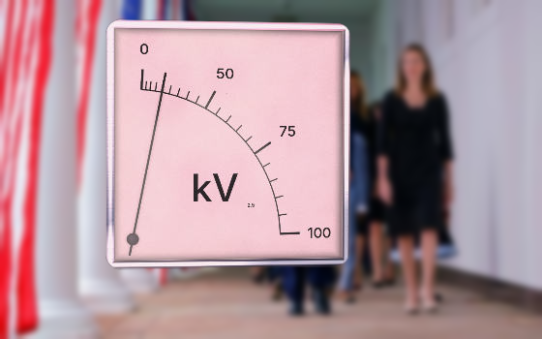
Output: kV 25
